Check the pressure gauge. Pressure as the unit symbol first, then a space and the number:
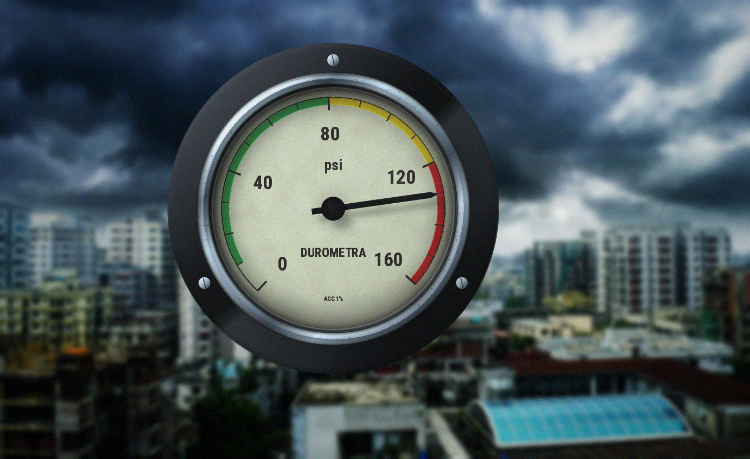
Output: psi 130
